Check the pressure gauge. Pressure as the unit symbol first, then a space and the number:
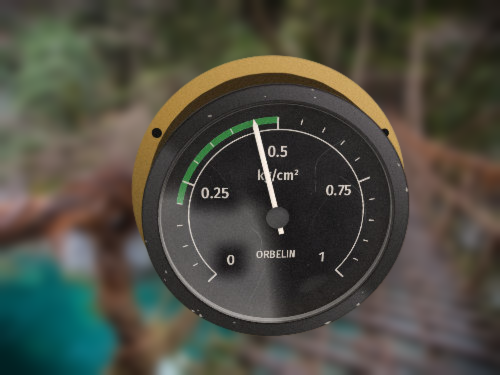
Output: kg/cm² 0.45
